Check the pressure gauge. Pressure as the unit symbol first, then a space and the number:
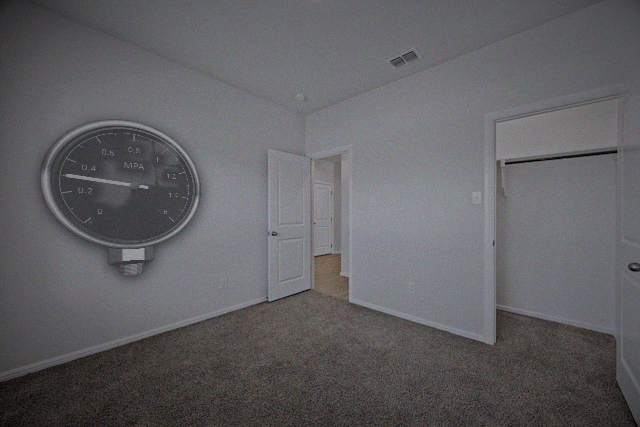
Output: MPa 0.3
